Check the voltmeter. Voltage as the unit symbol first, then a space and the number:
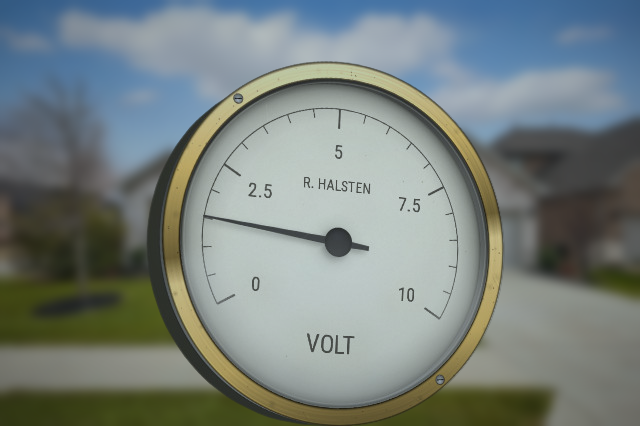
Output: V 1.5
